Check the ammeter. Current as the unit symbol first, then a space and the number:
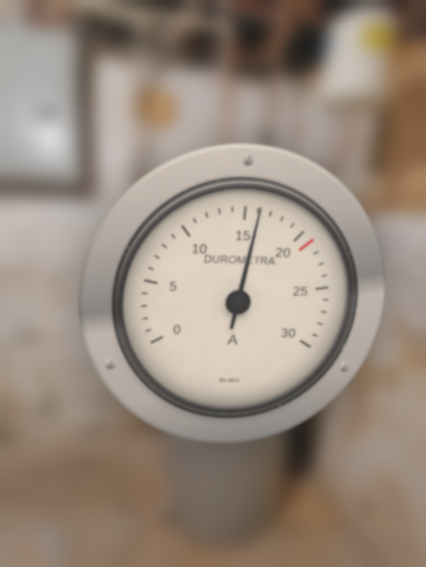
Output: A 16
